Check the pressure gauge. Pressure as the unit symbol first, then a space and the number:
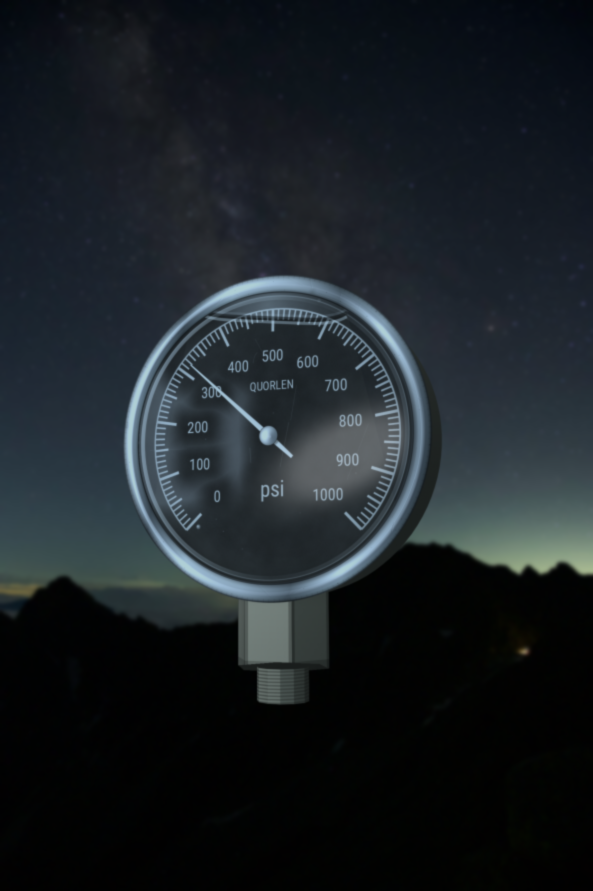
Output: psi 320
